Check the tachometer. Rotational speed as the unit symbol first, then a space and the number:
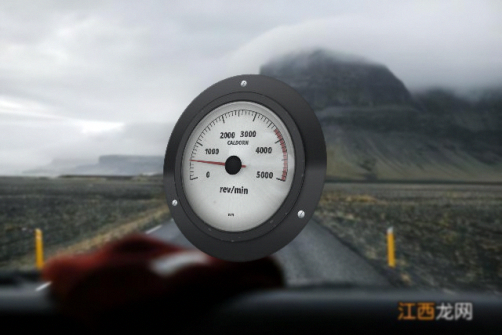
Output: rpm 500
